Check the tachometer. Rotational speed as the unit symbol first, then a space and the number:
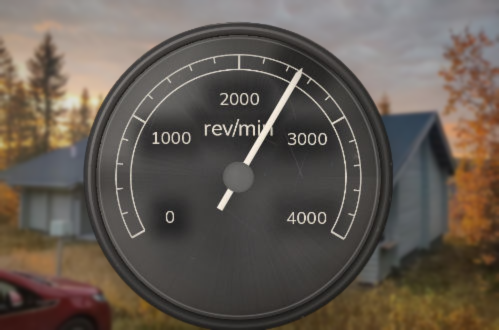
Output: rpm 2500
